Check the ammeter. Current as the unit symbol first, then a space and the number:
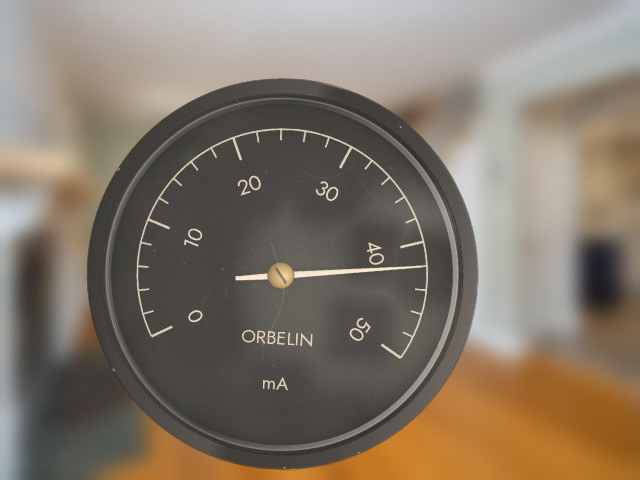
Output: mA 42
